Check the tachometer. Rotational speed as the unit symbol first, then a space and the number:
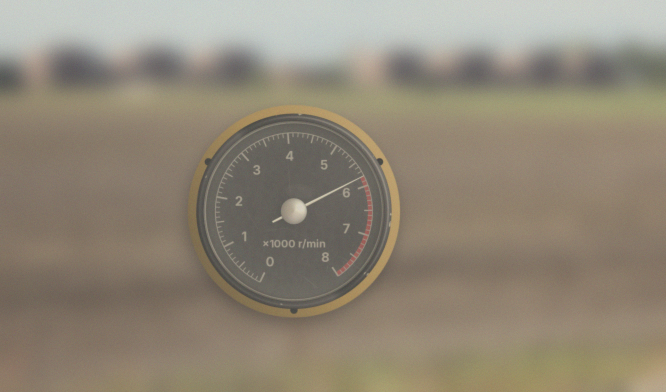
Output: rpm 5800
